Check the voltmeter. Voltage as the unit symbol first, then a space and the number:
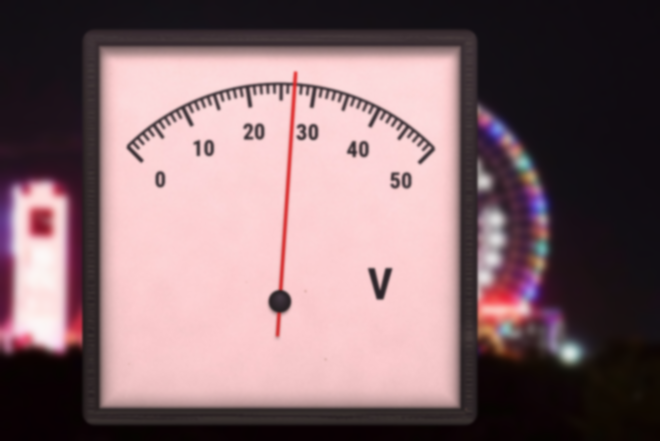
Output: V 27
